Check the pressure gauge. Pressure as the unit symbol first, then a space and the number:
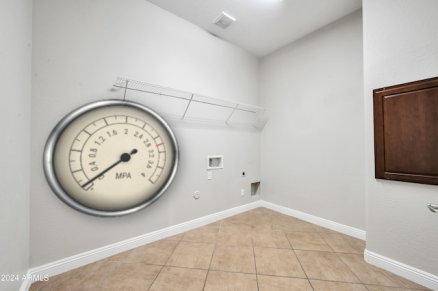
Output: MPa 0.1
